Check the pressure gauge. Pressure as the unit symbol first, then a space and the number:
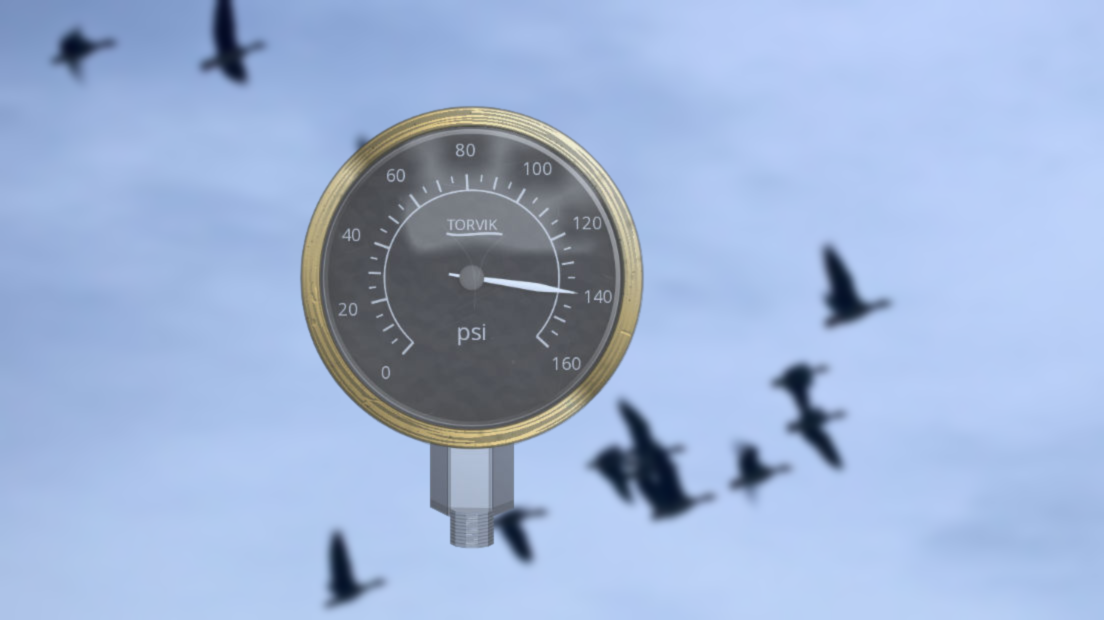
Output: psi 140
